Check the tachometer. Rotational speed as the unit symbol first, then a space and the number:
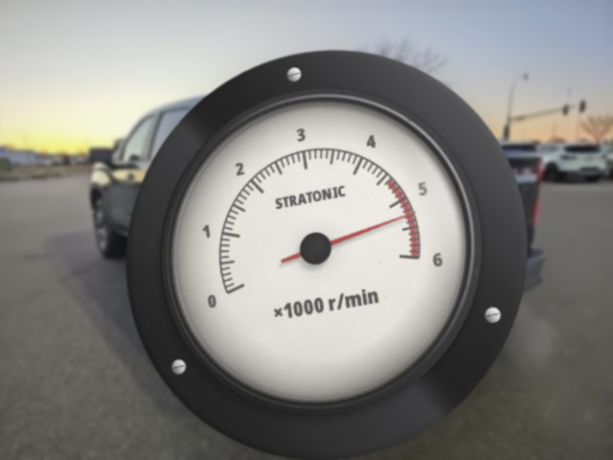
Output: rpm 5300
